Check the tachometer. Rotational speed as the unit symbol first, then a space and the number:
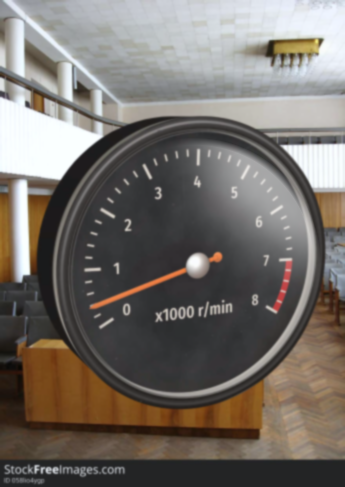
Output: rpm 400
